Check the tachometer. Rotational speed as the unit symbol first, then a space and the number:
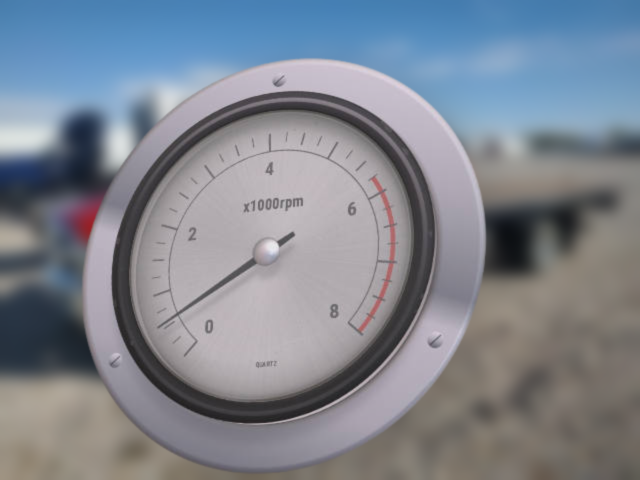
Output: rpm 500
